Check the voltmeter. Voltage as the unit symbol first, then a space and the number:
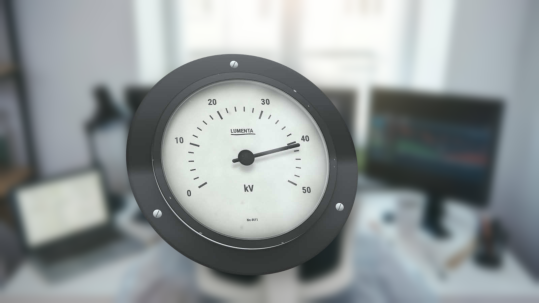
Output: kV 41
